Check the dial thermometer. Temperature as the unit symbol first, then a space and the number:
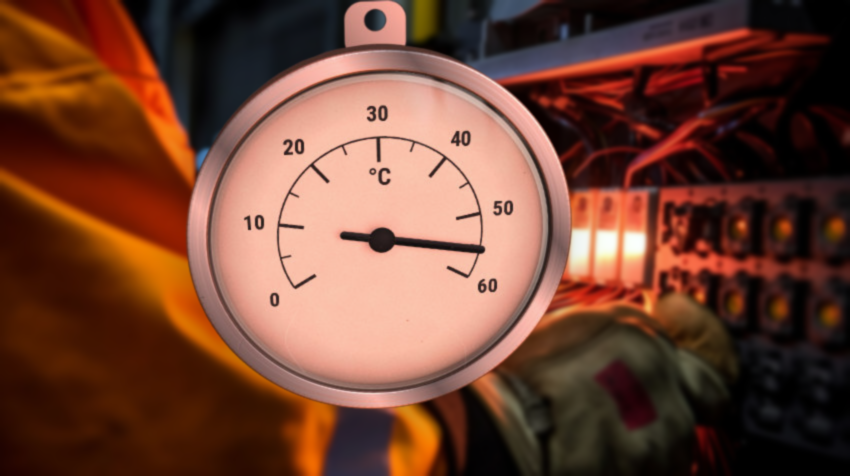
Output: °C 55
